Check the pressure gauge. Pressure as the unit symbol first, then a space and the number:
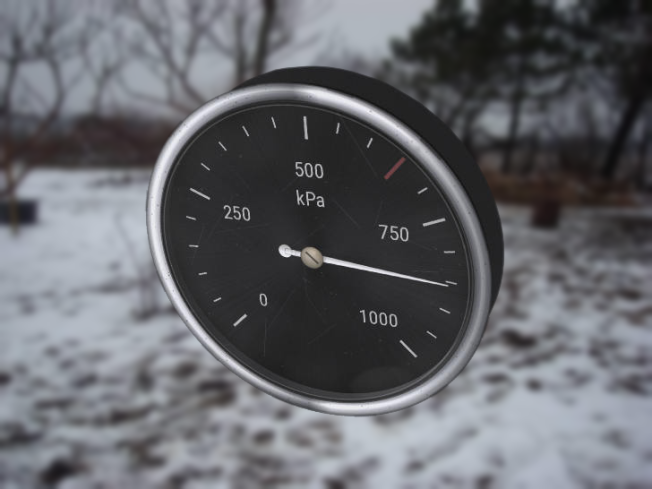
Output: kPa 850
